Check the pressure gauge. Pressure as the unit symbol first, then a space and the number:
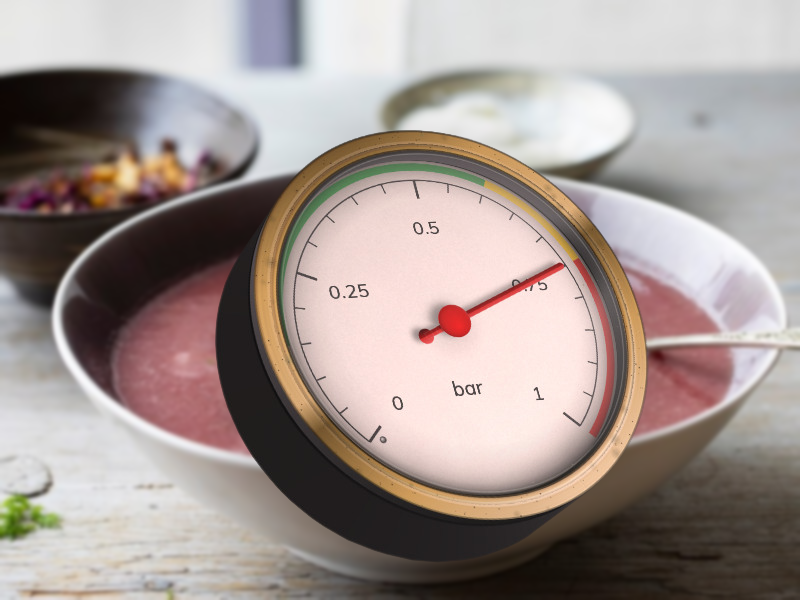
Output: bar 0.75
